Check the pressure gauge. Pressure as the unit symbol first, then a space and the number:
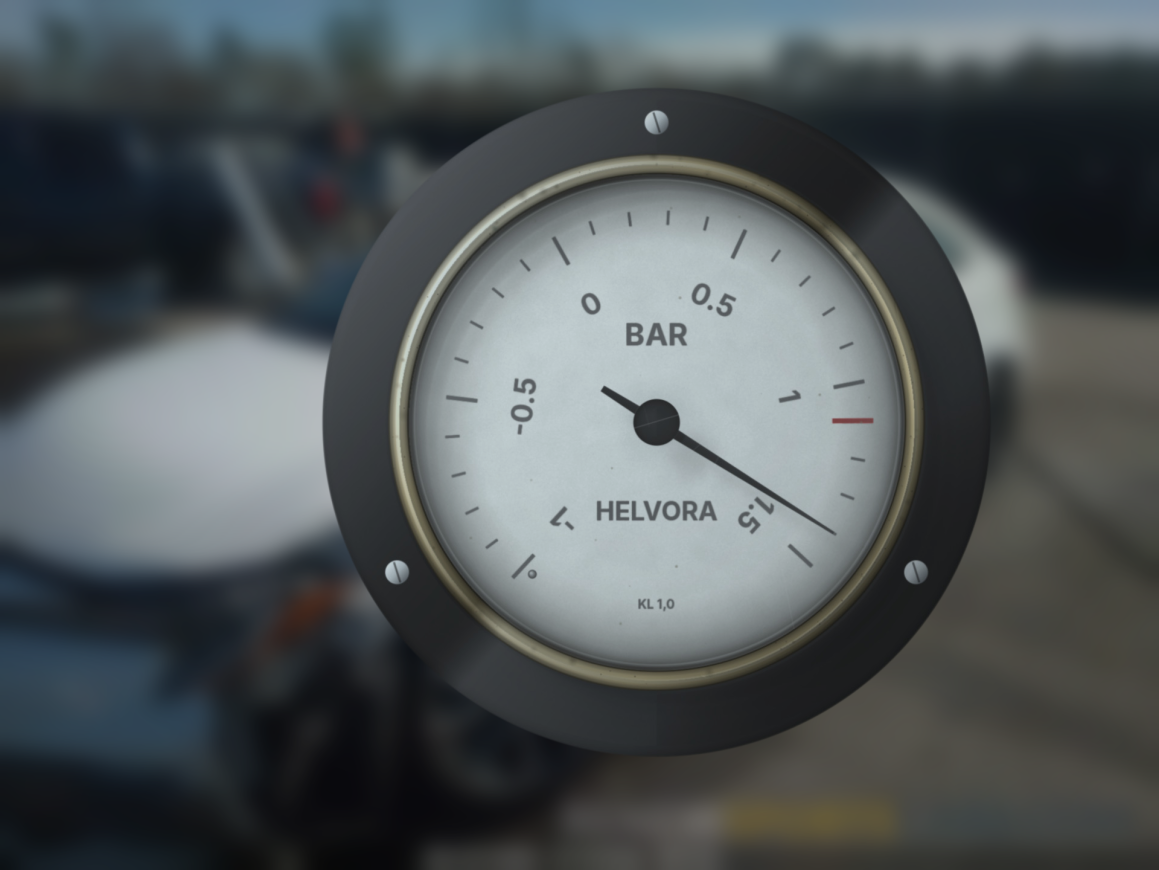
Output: bar 1.4
